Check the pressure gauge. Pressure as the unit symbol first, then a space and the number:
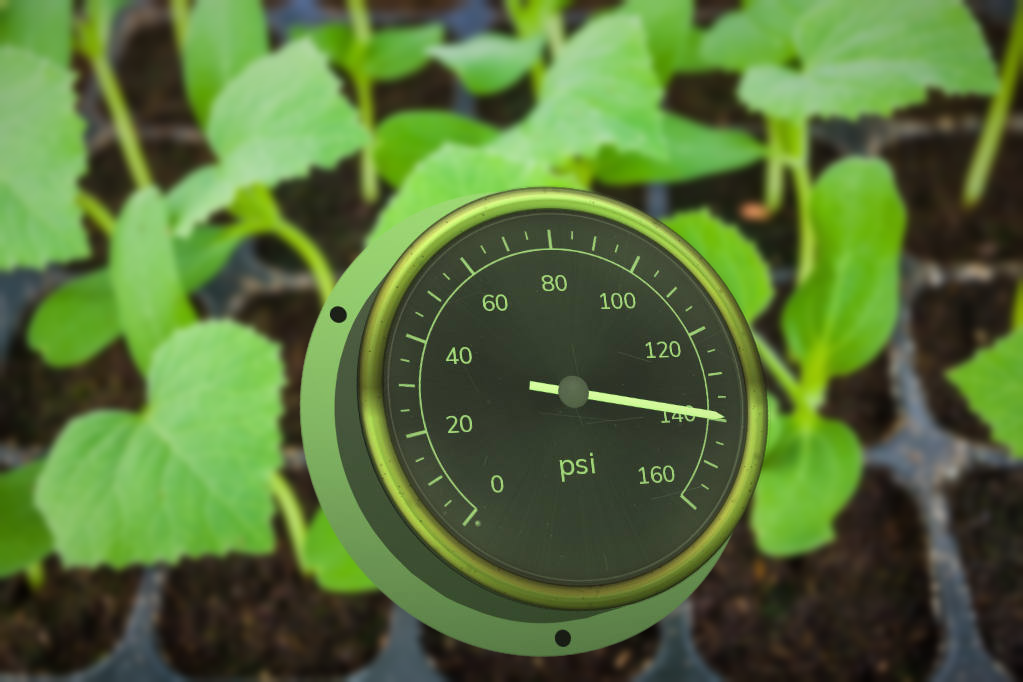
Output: psi 140
